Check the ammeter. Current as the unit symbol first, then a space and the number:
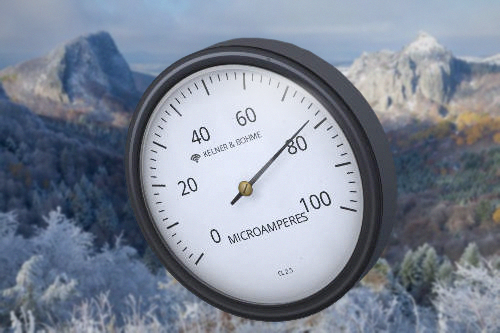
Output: µA 78
